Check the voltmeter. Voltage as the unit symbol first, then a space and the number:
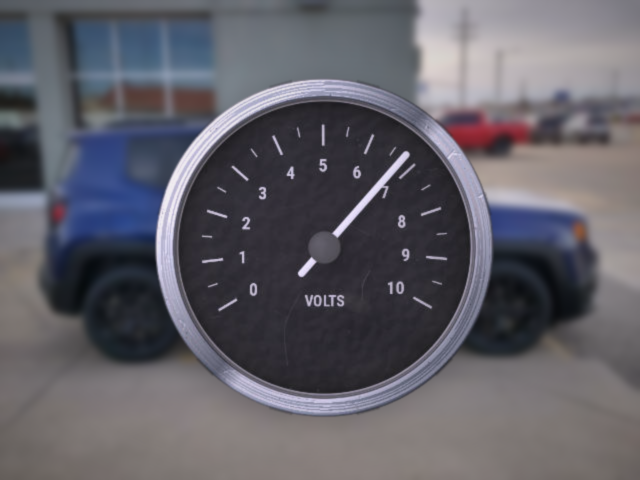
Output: V 6.75
